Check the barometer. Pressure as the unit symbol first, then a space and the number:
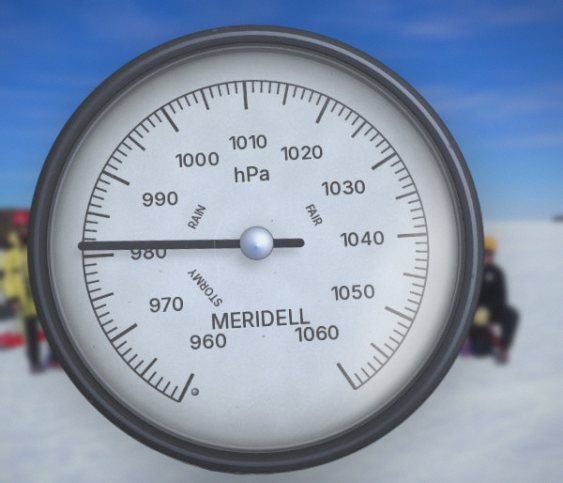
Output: hPa 981
